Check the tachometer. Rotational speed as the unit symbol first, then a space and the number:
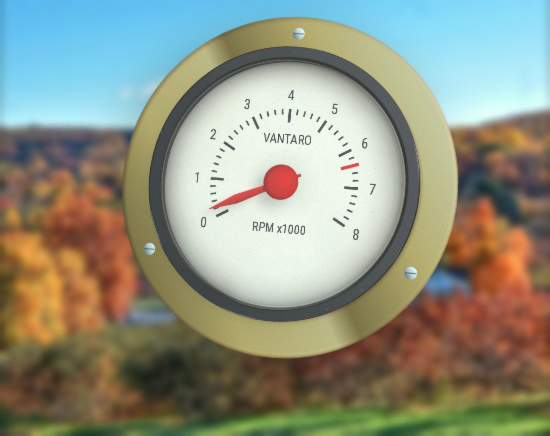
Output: rpm 200
